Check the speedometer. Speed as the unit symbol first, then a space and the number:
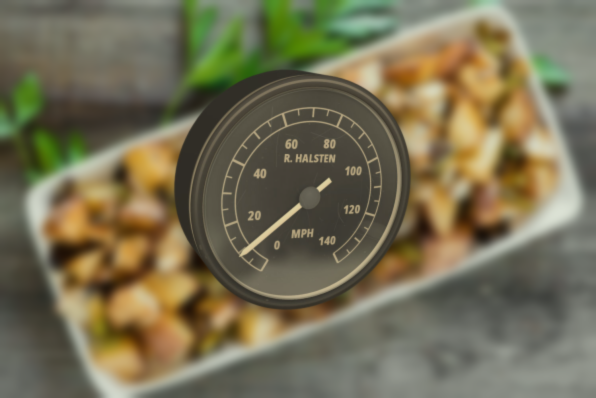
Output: mph 10
